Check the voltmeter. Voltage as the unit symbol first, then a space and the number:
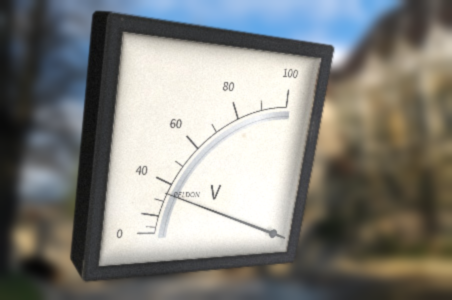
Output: V 35
